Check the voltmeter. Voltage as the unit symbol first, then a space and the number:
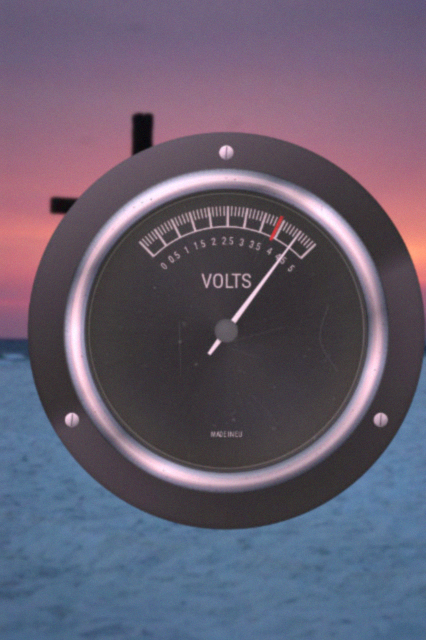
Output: V 4.5
